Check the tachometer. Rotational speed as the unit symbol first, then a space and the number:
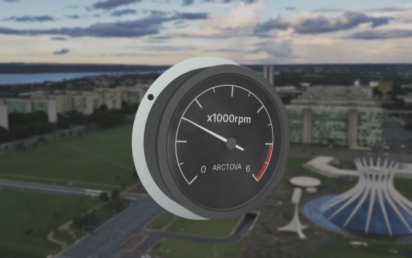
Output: rpm 1500
